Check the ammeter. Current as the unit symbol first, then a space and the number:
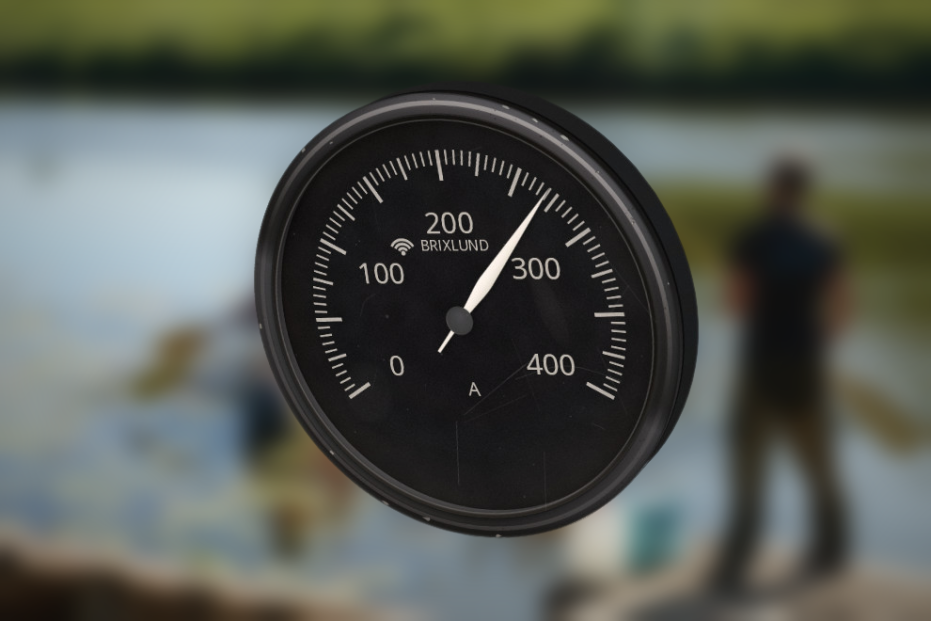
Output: A 270
